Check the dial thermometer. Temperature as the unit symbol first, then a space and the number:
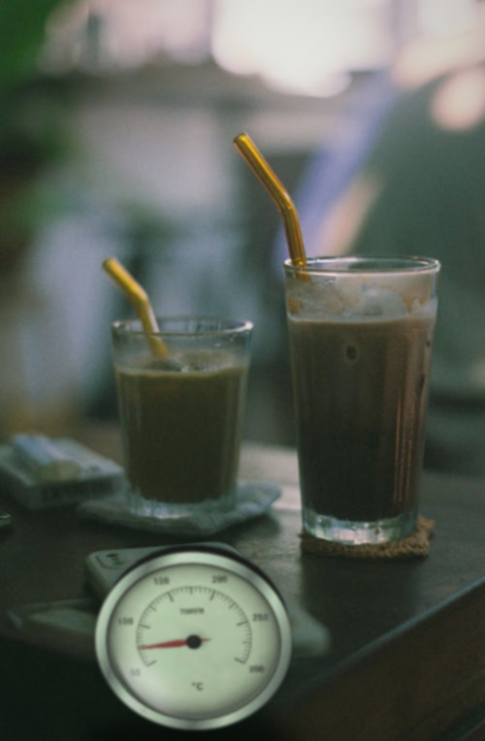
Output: °C 75
